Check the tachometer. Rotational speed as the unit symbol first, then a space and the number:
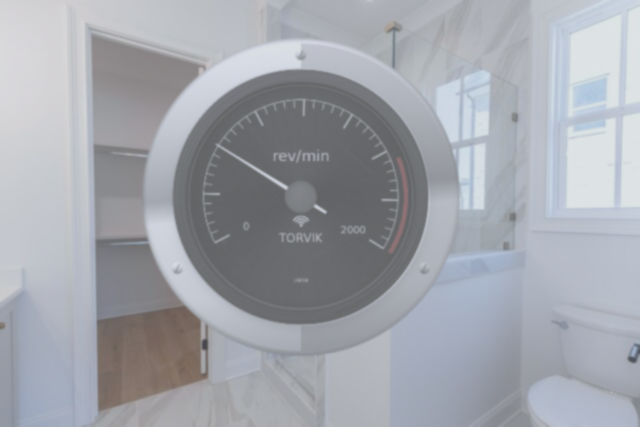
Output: rpm 500
